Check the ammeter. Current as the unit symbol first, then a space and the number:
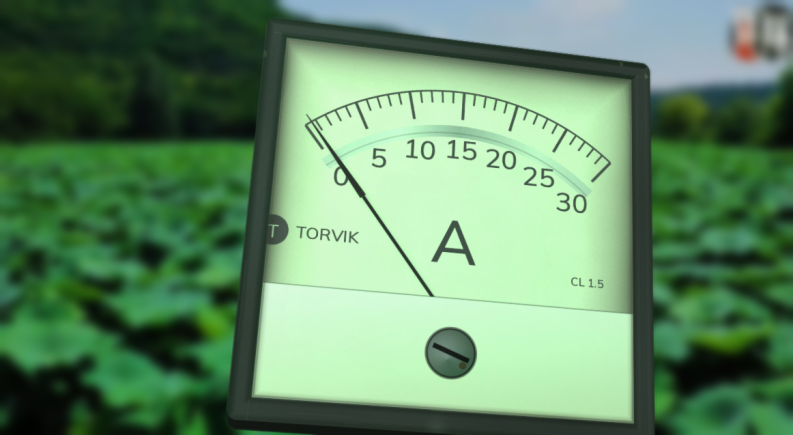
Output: A 0.5
